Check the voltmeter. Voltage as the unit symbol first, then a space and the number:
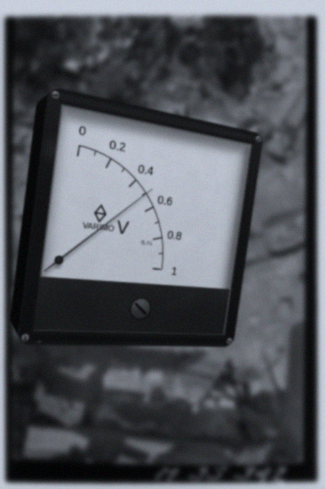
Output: V 0.5
